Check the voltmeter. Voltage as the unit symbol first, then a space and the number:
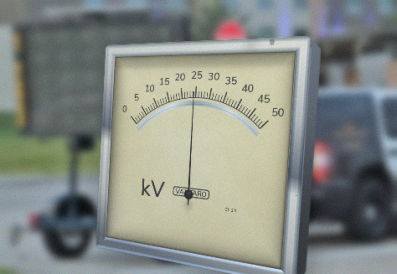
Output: kV 25
